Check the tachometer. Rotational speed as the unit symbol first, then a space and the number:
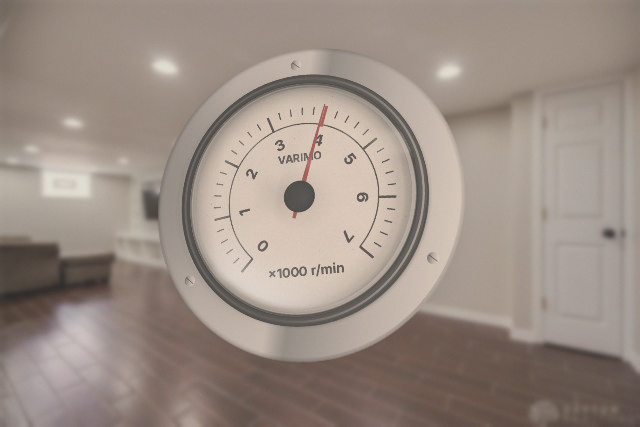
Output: rpm 4000
